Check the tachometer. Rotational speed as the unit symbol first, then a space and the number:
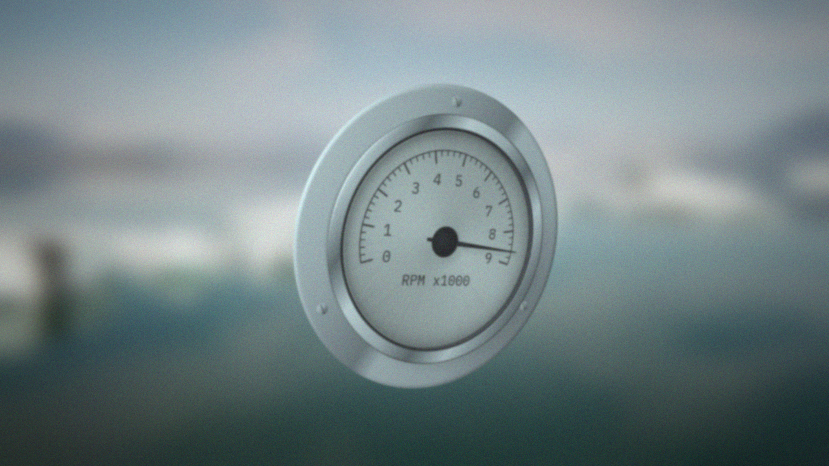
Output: rpm 8600
